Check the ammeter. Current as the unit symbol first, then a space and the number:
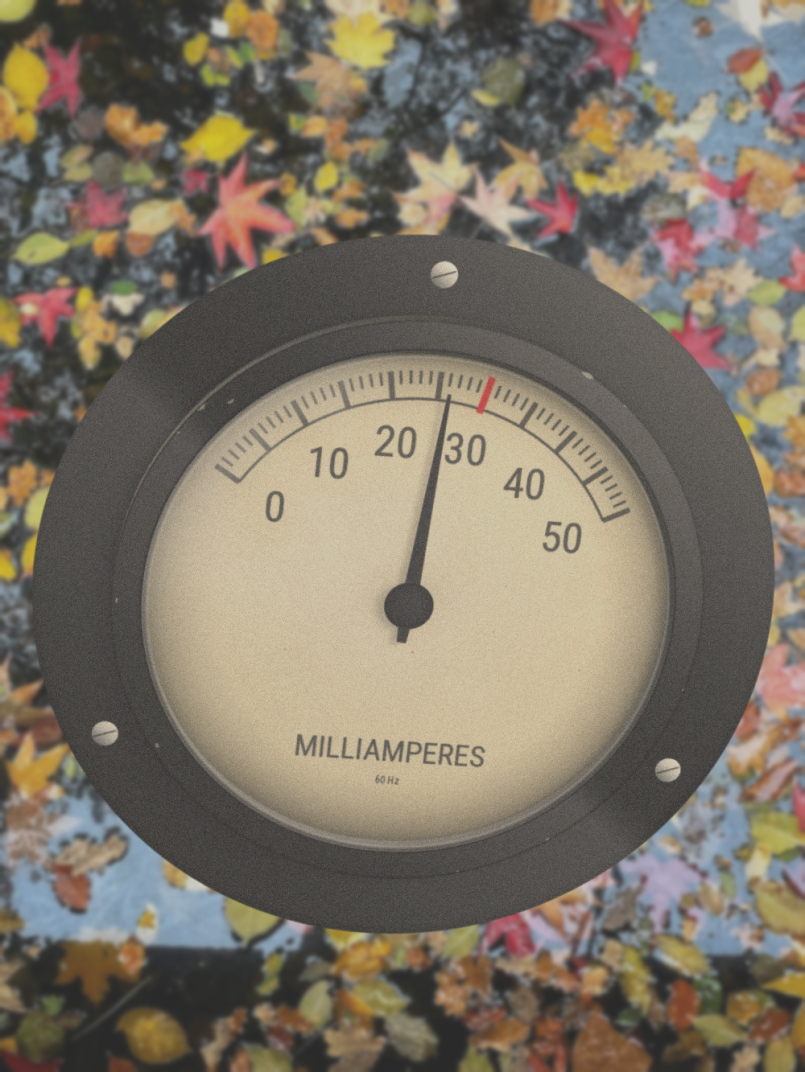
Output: mA 26
